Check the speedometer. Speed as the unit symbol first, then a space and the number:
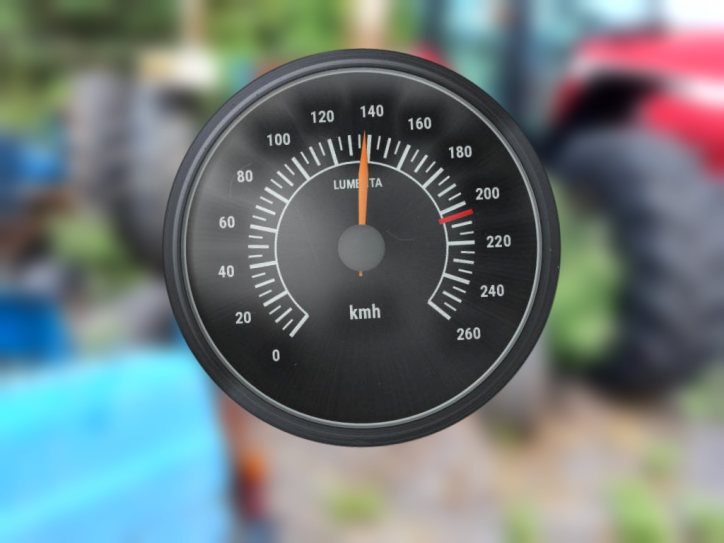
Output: km/h 137.5
